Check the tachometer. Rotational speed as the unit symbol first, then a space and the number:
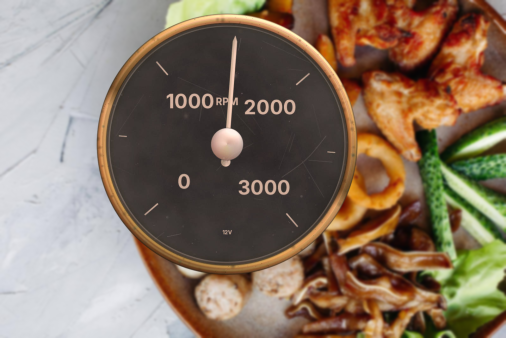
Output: rpm 1500
